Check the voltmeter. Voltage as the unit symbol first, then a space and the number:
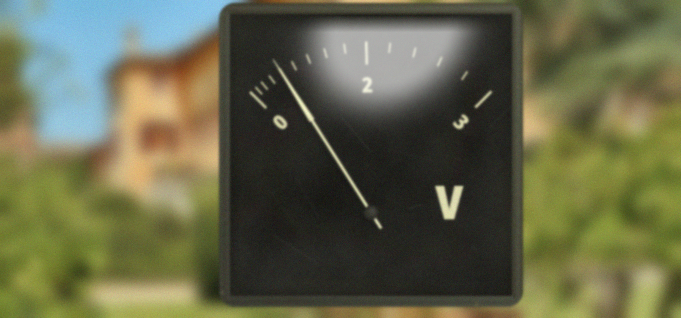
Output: V 1
